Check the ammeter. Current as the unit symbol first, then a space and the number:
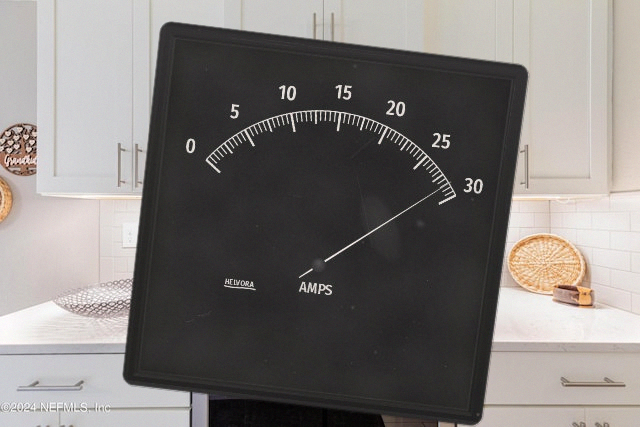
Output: A 28.5
